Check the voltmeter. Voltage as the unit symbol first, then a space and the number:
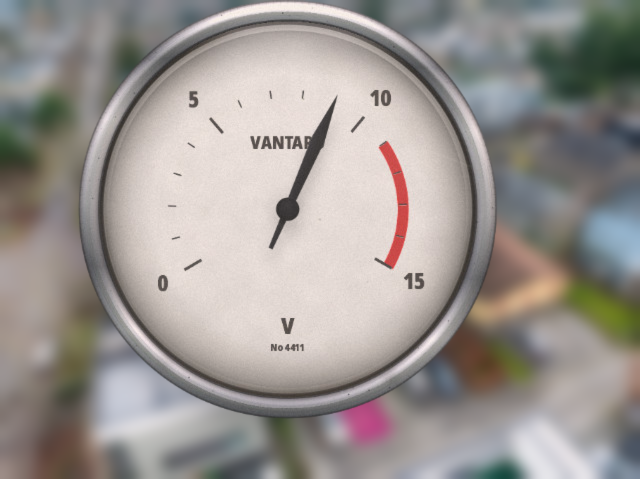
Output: V 9
